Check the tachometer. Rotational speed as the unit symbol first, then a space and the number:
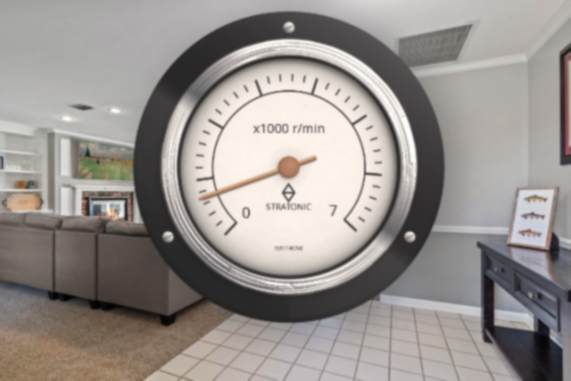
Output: rpm 700
